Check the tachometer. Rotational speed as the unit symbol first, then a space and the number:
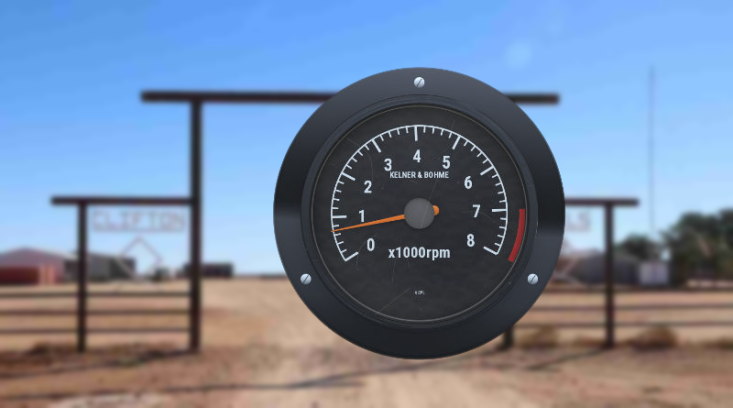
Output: rpm 700
